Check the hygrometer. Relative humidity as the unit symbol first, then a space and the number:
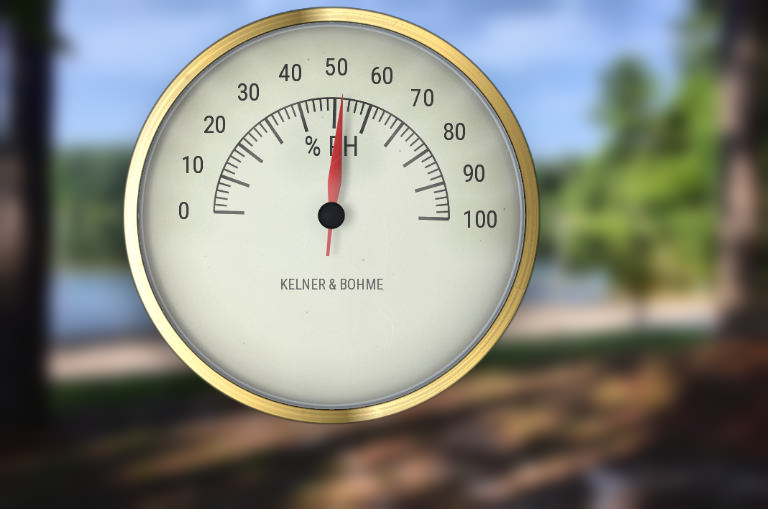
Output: % 52
